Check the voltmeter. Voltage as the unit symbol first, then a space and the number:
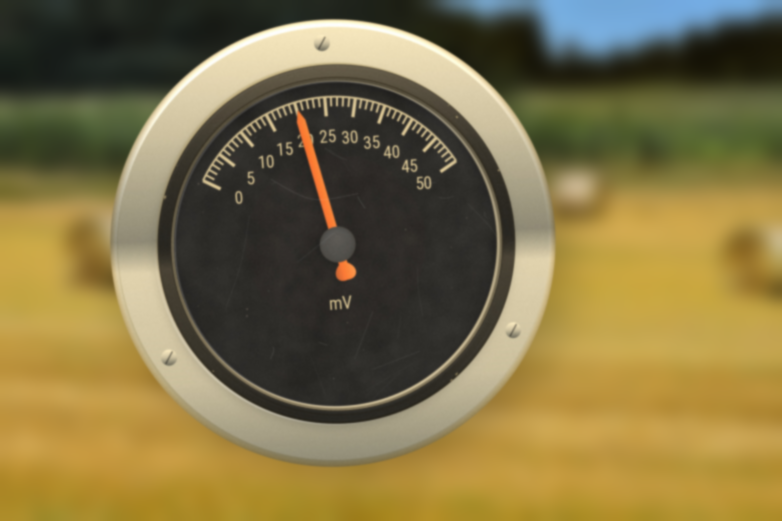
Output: mV 20
